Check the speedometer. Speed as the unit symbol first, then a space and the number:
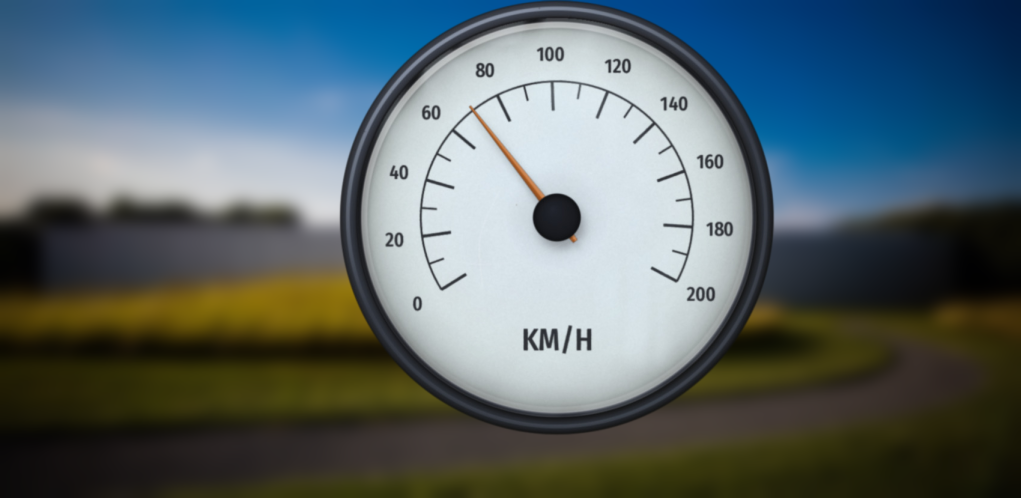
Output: km/h 70
